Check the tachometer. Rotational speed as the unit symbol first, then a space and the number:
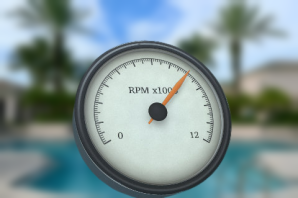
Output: rpm 8000
